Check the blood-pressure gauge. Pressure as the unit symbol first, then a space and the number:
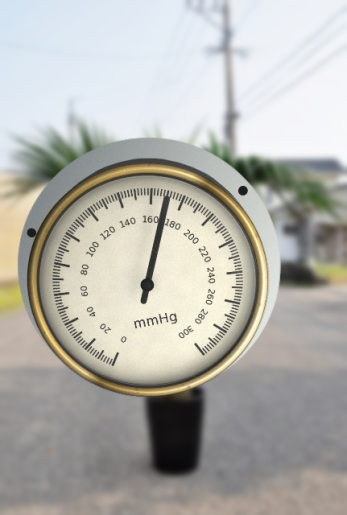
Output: mmHg 170
